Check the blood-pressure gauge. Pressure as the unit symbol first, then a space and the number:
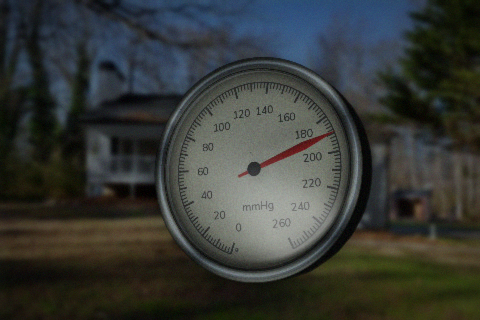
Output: mmHg 190
